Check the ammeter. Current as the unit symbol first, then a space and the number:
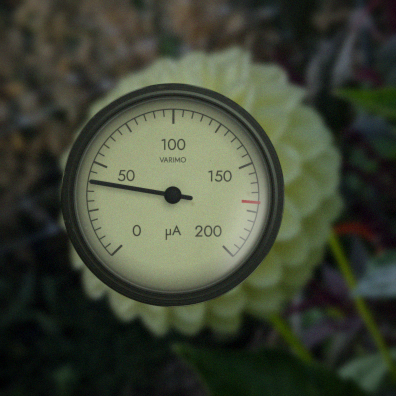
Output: µA 40
